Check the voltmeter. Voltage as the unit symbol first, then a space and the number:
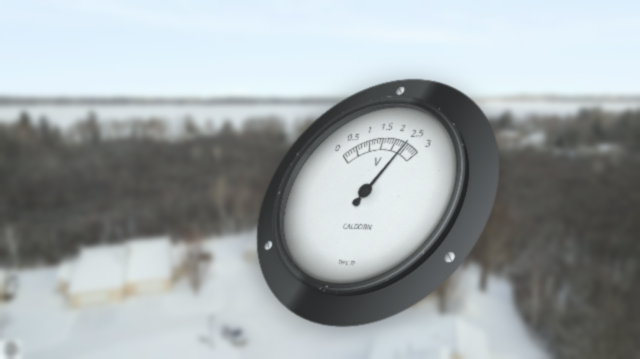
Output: V 2.5
